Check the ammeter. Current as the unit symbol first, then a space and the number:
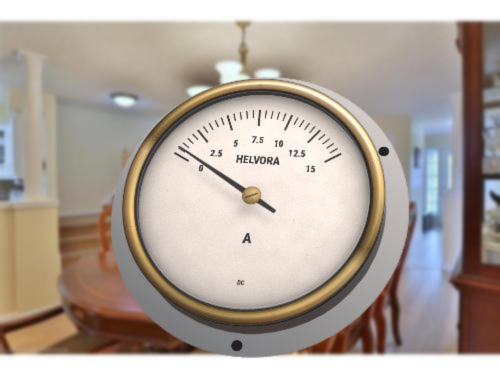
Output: A 0.5
